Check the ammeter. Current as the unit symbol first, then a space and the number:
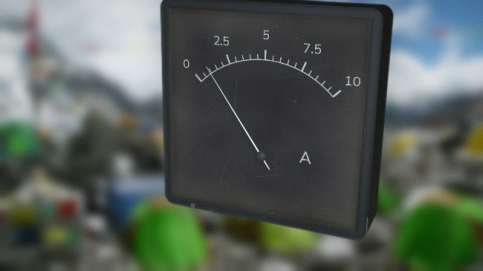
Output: A 1
